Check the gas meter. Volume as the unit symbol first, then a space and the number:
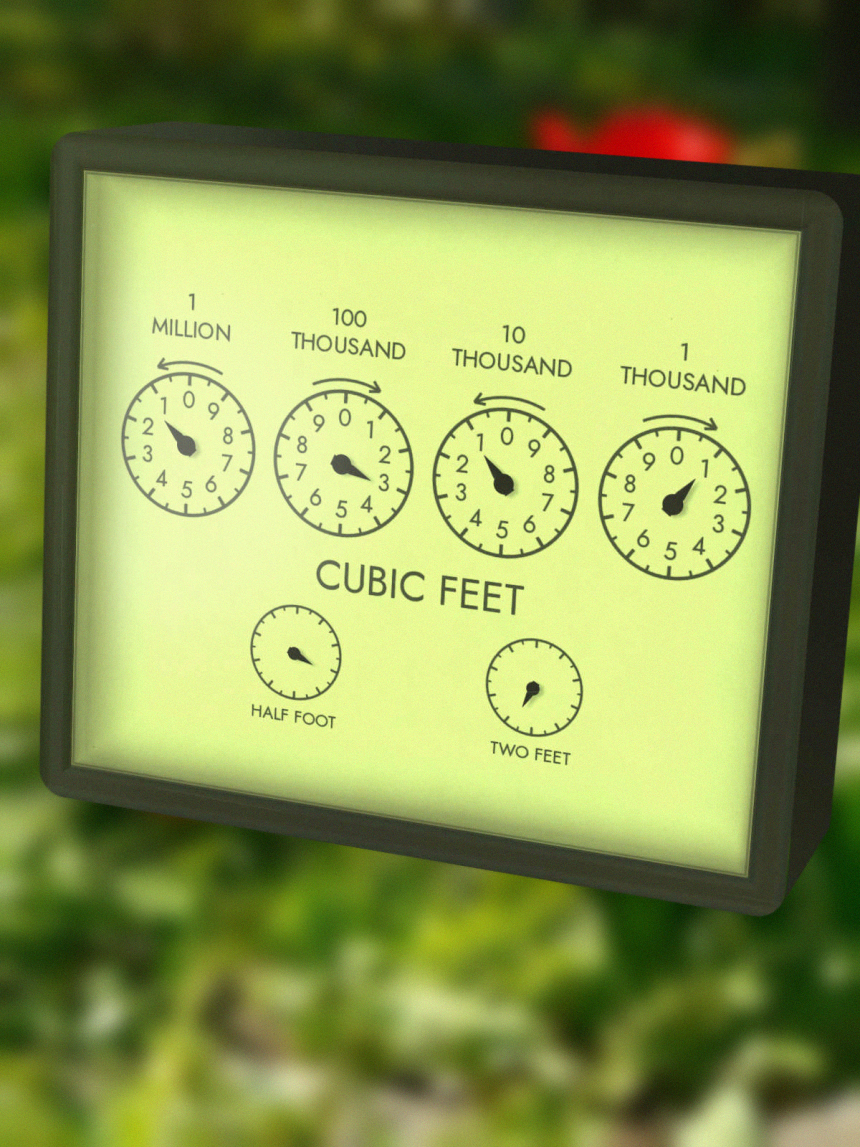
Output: ft³ 131100
